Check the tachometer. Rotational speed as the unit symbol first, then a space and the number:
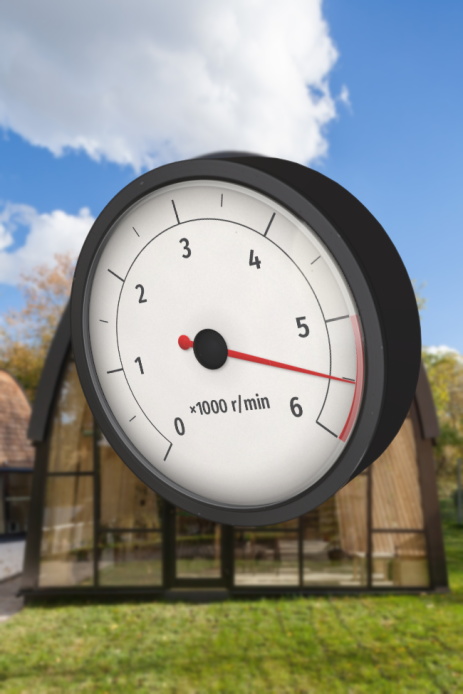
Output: rpm 5500
